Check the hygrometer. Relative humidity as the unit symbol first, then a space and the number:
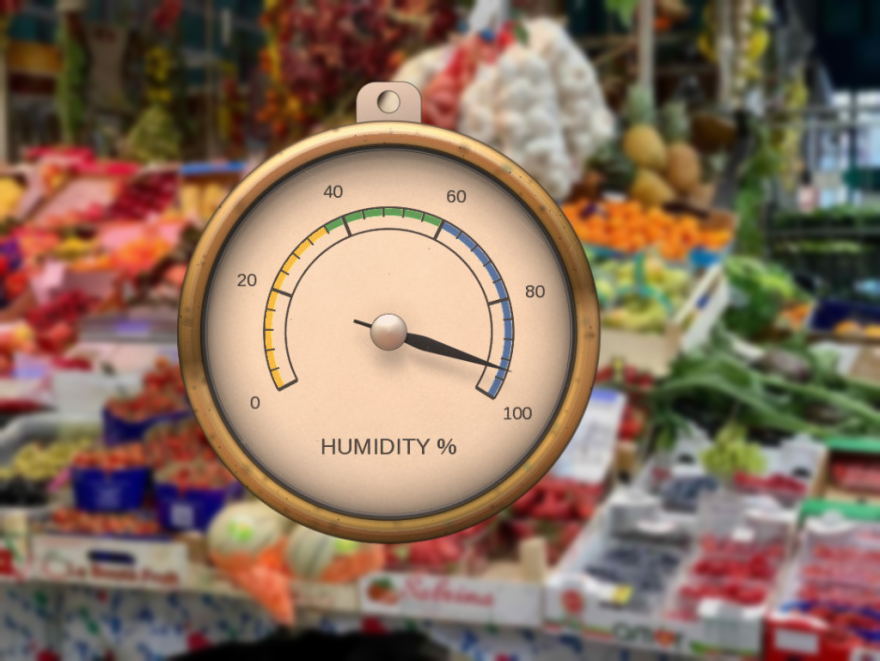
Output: % 94
